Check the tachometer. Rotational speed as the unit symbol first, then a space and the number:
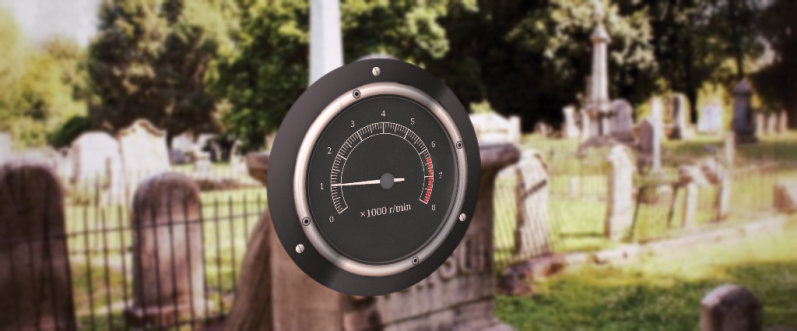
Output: rpm 1000
